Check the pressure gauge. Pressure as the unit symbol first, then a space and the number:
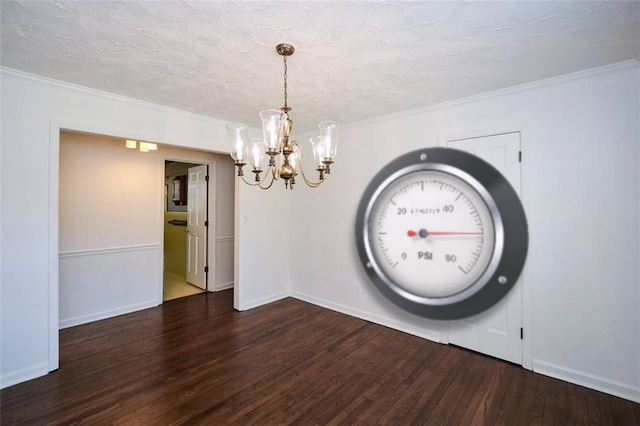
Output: psi 50
